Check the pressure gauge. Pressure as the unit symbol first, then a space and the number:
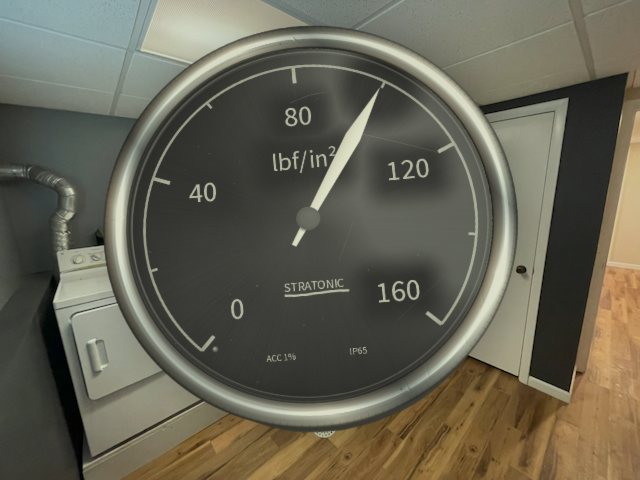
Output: psi 100
